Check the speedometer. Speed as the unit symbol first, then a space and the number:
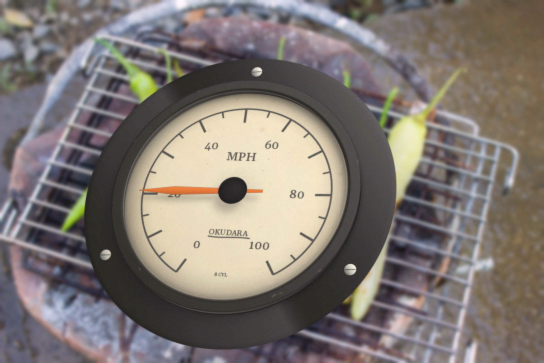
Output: mph 20
